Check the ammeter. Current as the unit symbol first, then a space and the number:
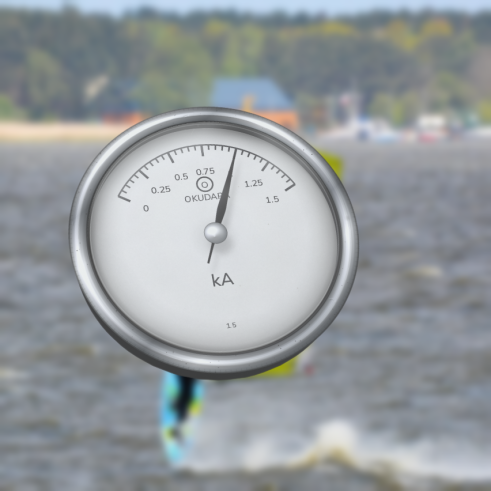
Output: kA 1
